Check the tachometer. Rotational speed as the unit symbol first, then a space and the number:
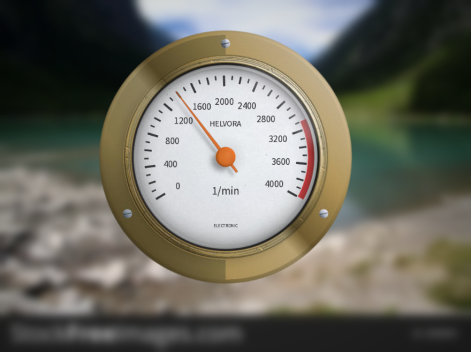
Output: rpm 1400
